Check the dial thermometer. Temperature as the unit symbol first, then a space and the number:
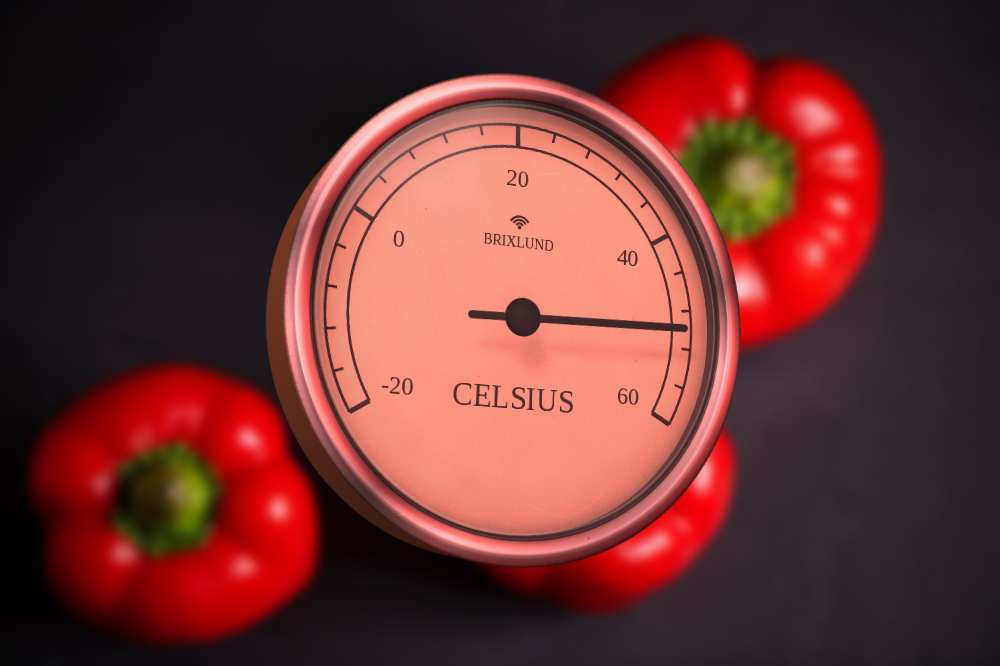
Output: °C 50
